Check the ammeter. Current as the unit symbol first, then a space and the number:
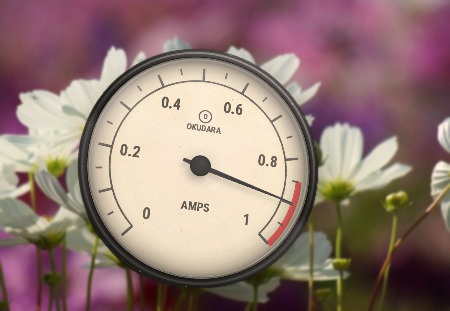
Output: A 0.9
